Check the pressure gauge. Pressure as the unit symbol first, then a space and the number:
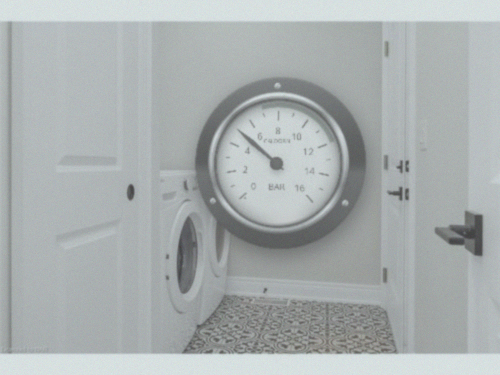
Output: bar 5
